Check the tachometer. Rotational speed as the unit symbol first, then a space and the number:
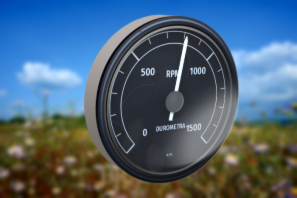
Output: rpm 800
